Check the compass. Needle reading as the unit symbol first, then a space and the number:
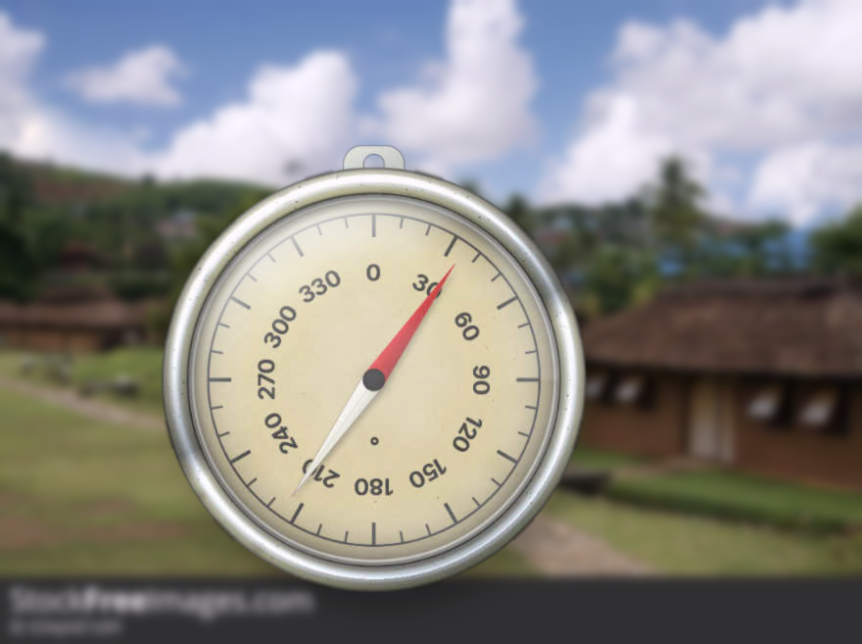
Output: ° 35
